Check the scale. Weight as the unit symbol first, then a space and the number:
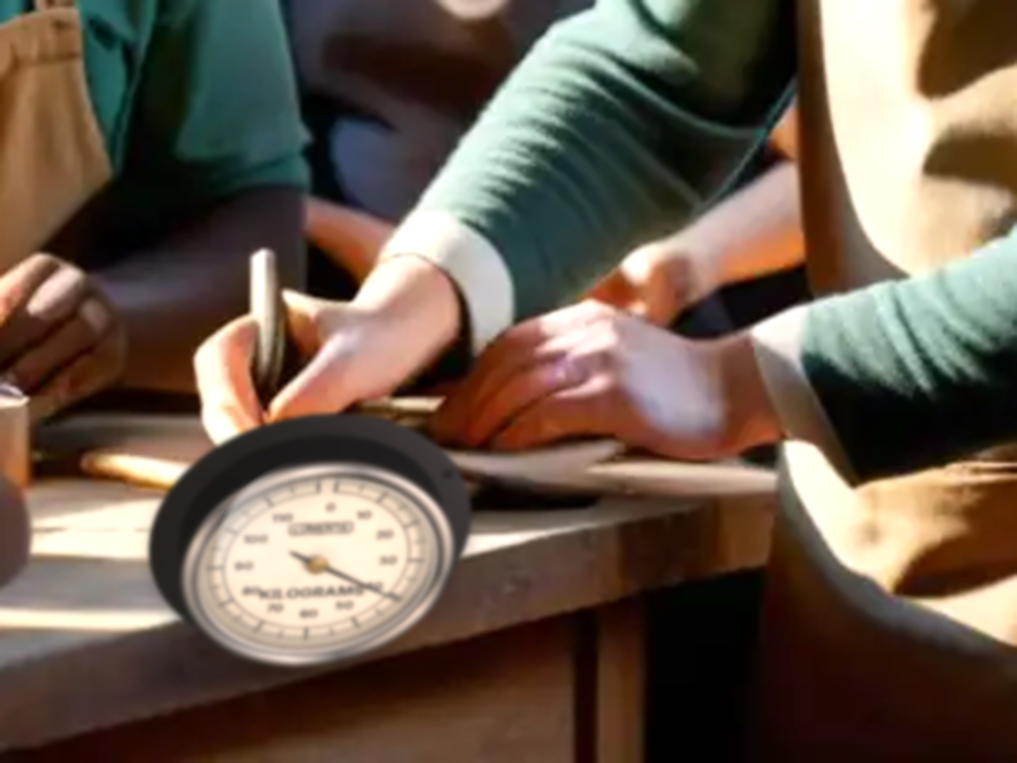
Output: kg 40
